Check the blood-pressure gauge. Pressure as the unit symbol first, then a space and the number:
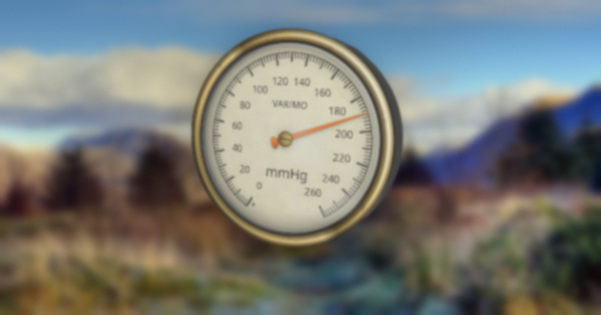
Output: mmHg 190
